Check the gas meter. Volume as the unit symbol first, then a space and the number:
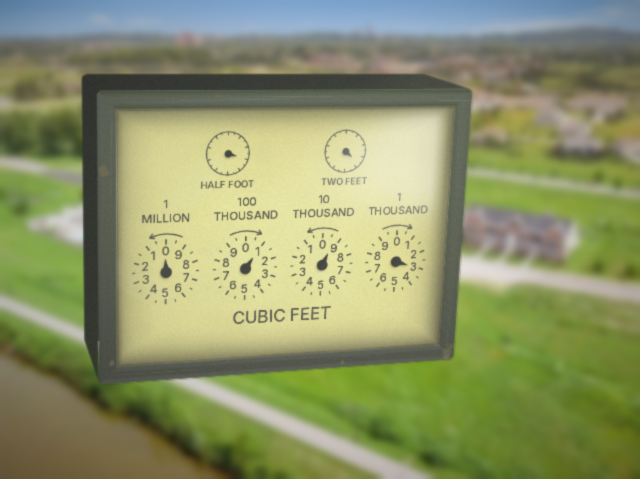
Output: ft³ 9300
